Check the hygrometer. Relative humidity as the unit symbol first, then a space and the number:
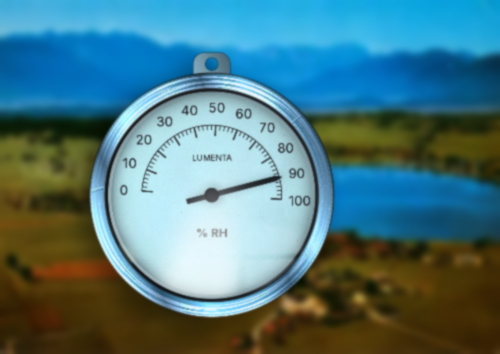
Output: % 90
